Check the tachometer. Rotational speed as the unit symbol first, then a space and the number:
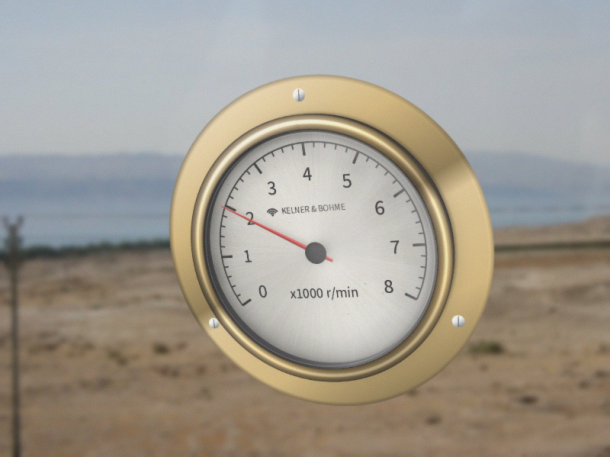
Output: rpm 2000
